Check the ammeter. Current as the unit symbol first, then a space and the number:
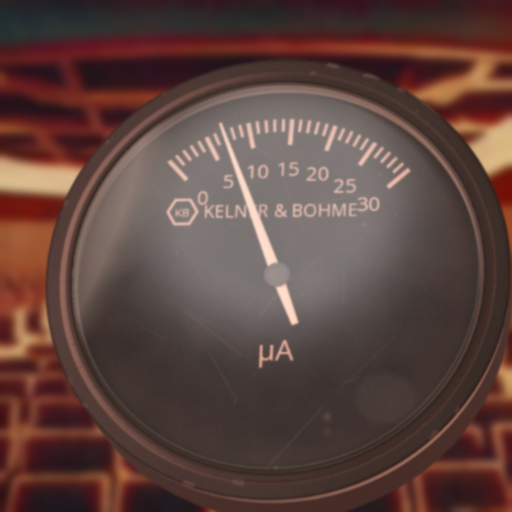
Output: µA 7
